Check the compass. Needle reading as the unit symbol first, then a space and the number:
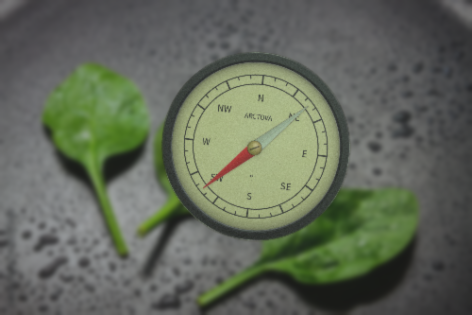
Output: ° 225
